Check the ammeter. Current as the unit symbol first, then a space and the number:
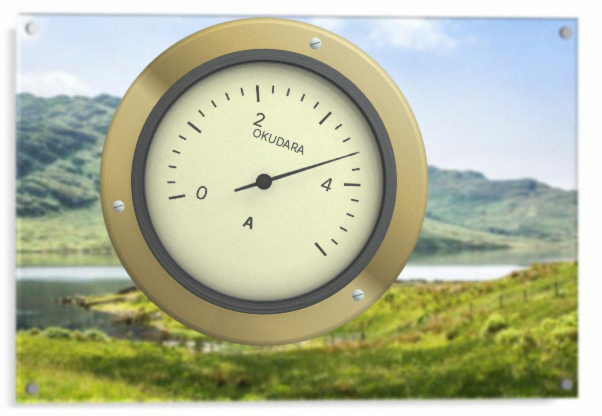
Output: A 3.6
